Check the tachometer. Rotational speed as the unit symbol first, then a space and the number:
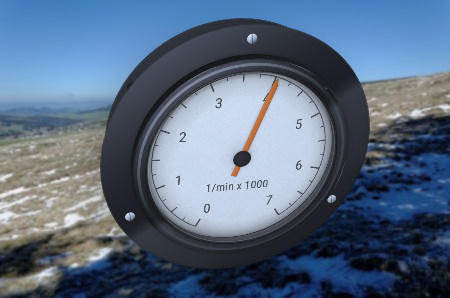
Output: rpm 4000
